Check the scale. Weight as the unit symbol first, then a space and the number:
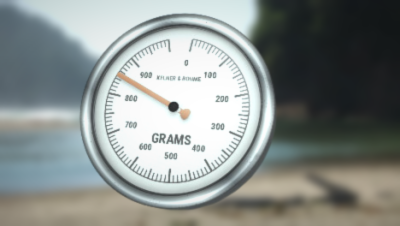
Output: g 850
